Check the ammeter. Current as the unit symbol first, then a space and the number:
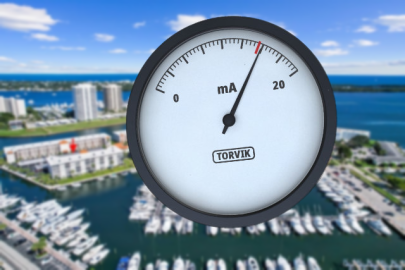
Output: mA 15
